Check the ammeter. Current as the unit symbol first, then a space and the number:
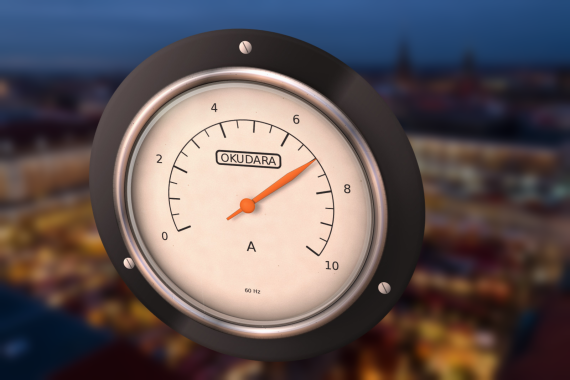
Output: A 7
